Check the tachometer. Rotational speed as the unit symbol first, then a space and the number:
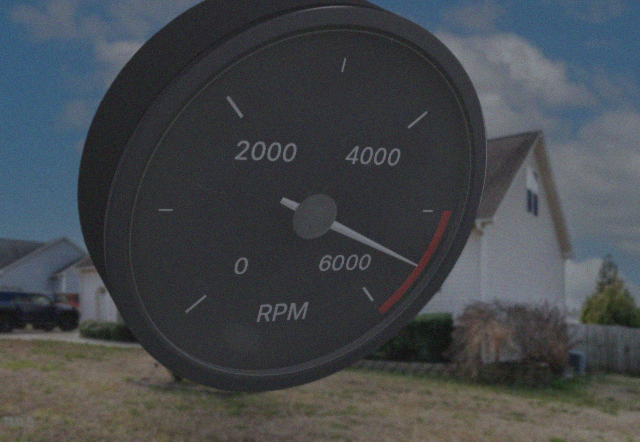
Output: rpm 5500
